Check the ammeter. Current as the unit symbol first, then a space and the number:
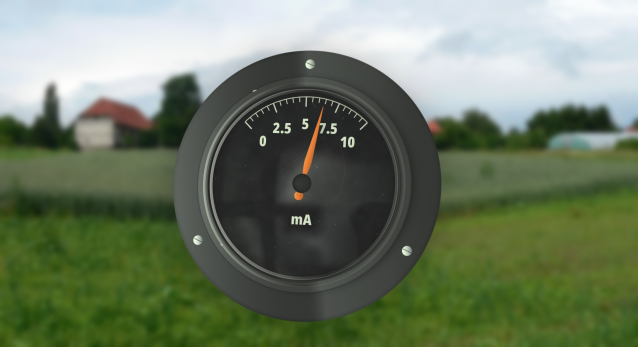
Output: mA 6.5
